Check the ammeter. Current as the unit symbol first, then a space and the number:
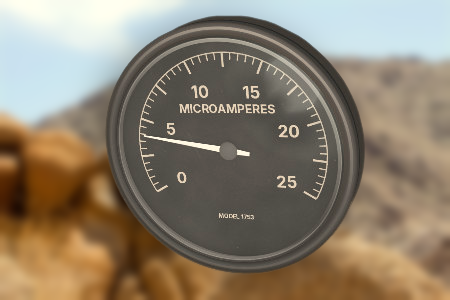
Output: µA 4
